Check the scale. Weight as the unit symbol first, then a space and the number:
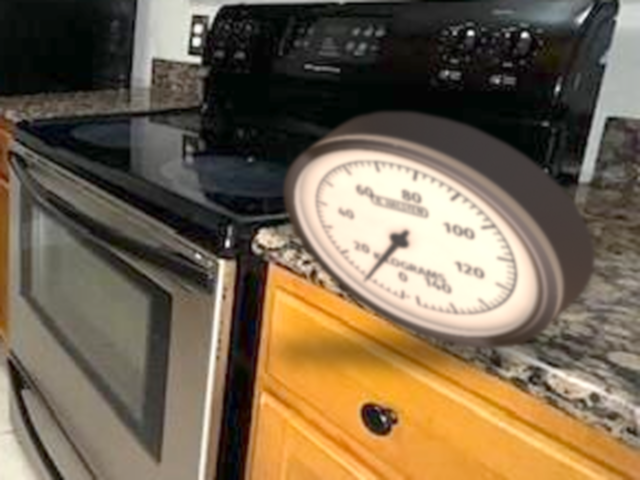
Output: kg 10
